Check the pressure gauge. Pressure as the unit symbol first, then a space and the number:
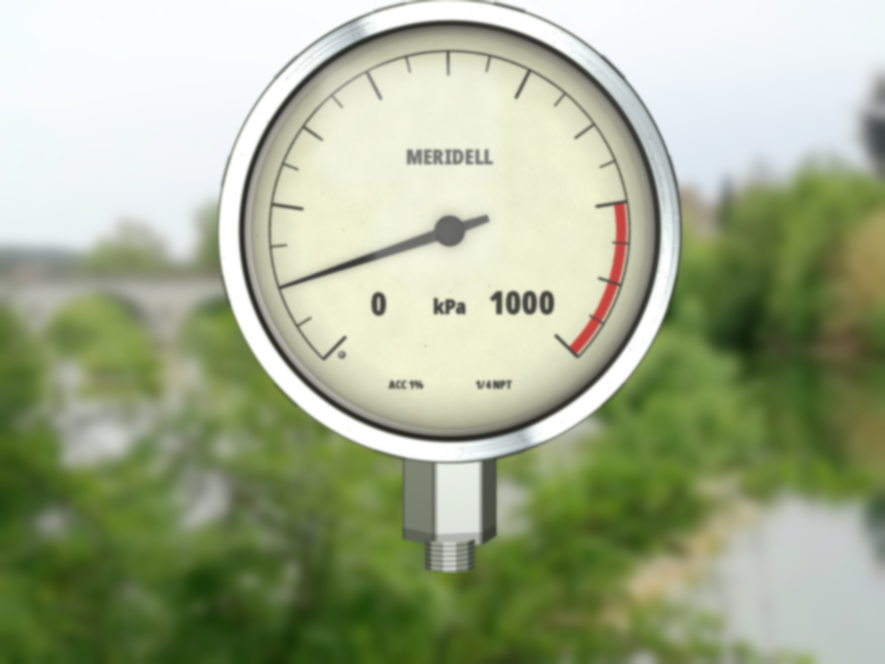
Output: kPa 100
